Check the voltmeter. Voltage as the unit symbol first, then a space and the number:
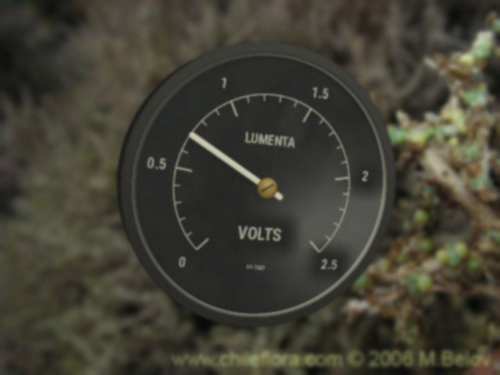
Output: V 0.7
